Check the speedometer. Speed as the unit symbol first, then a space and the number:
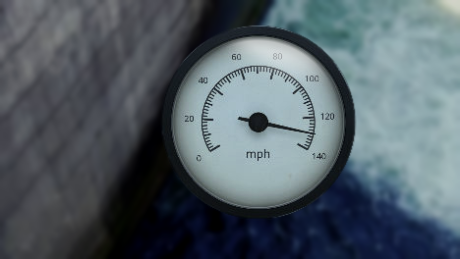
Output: mph 130
